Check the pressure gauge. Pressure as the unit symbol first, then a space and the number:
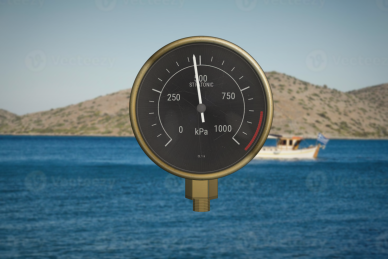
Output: kPa 475
